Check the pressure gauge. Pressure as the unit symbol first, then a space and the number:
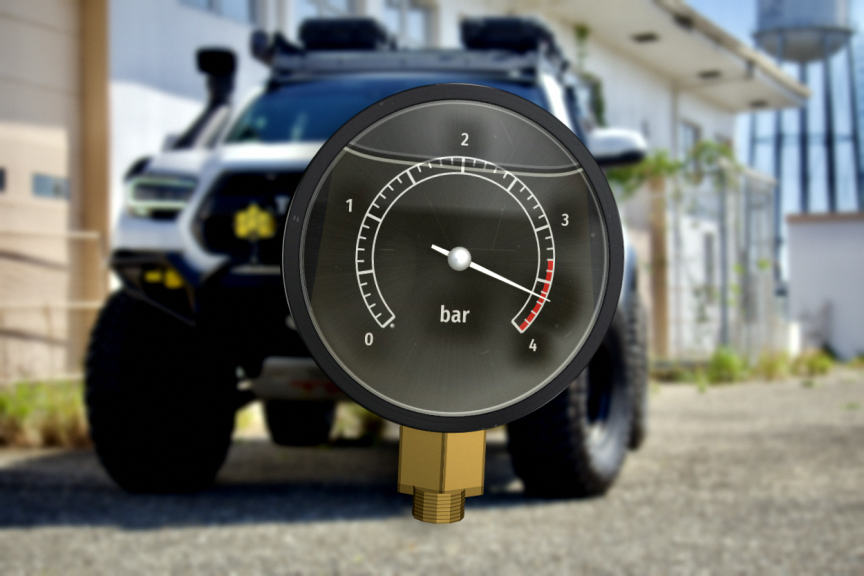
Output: bar 3.65
